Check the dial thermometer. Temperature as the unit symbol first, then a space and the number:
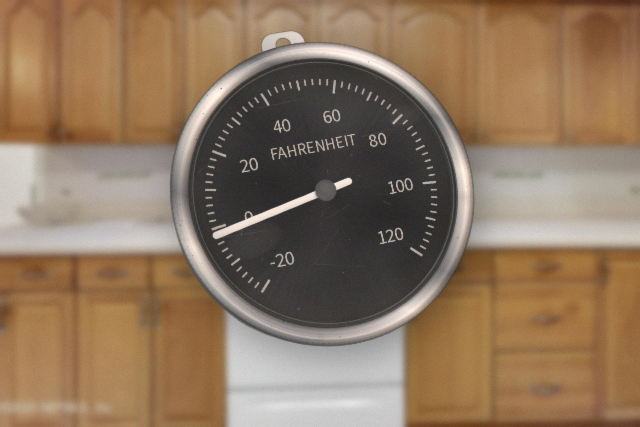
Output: °F -2
